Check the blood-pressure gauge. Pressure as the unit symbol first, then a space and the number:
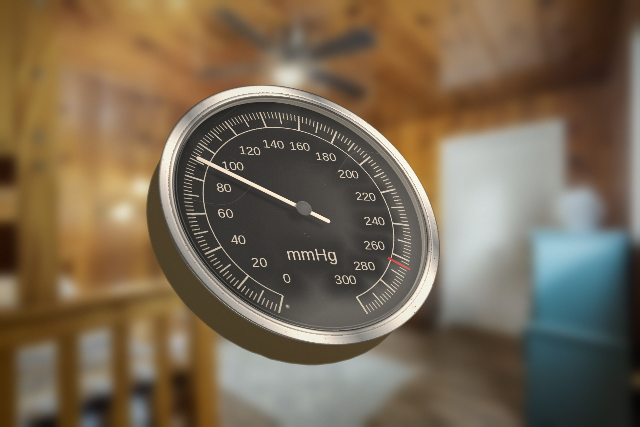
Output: mmHg 90
